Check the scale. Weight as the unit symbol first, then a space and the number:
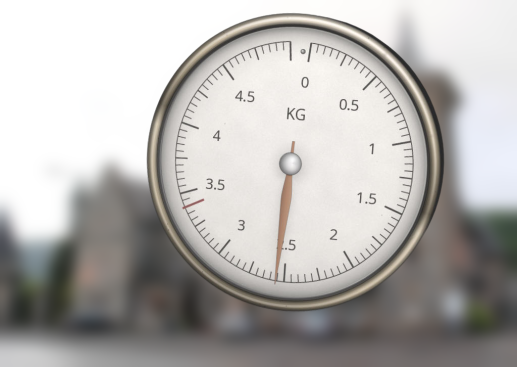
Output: kg 2.55
